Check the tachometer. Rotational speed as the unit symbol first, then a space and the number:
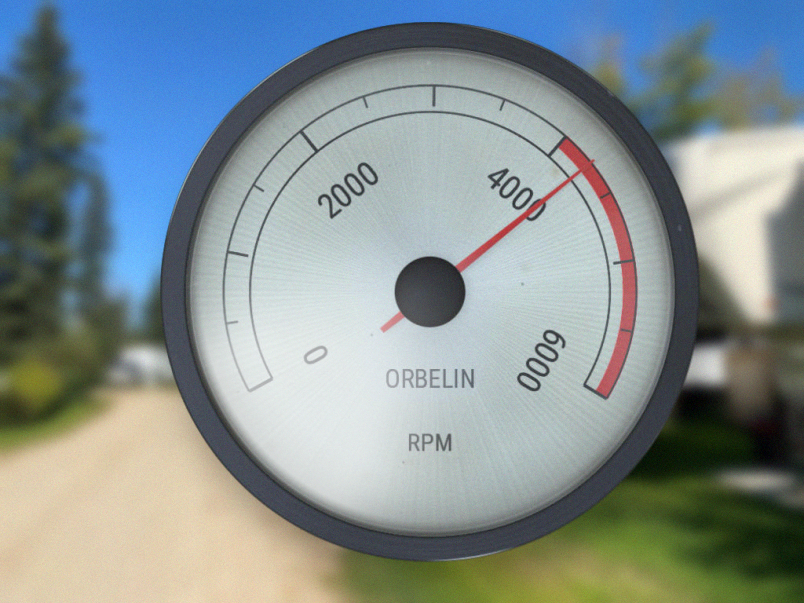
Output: rpm 4250
